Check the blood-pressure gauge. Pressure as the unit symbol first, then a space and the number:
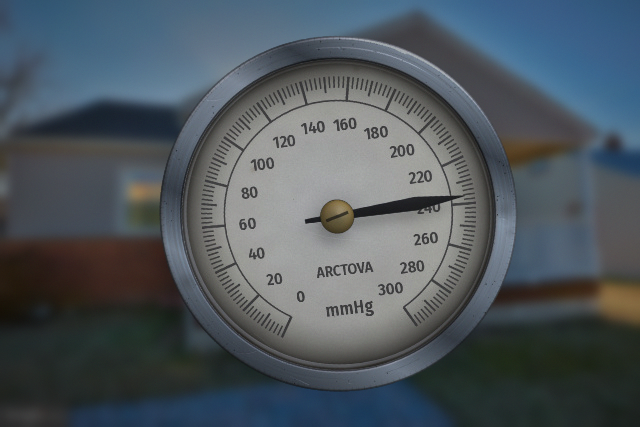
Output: mmHg 236
